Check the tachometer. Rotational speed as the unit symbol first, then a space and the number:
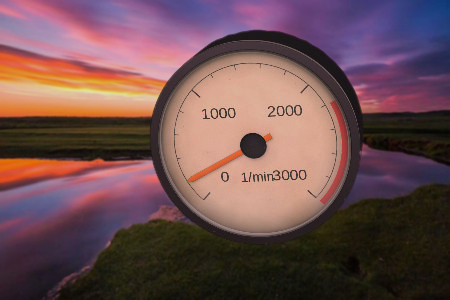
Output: rpm 200
